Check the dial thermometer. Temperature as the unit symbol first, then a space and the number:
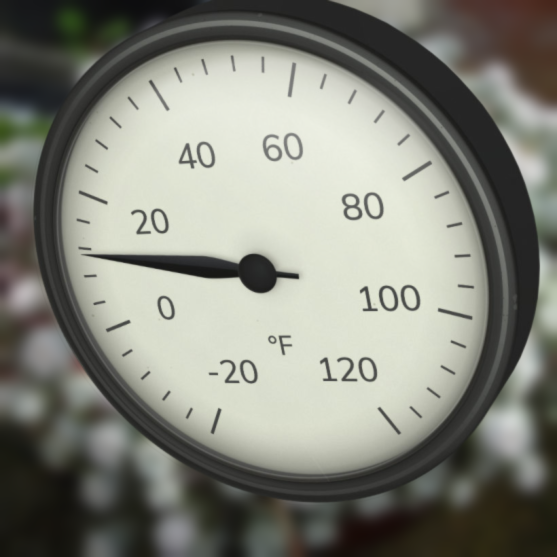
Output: °F 12
